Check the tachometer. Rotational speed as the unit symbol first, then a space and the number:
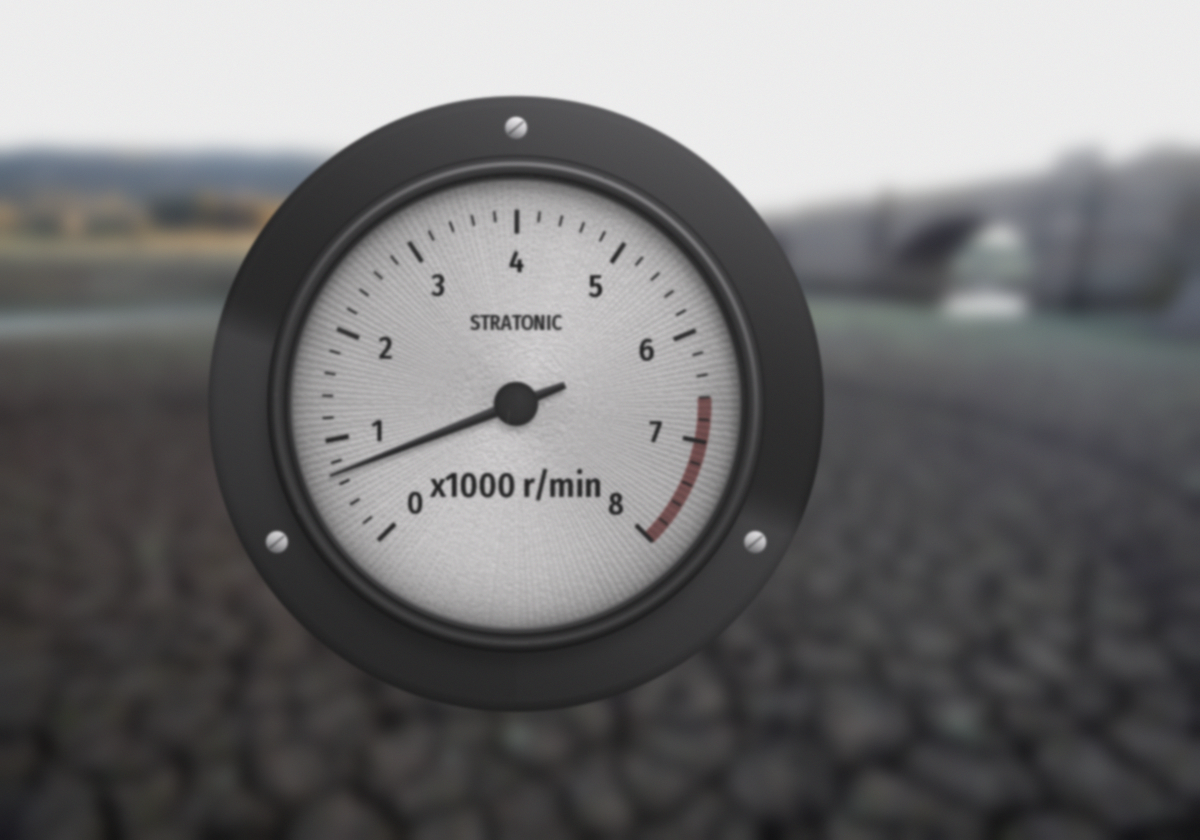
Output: rpm 700
